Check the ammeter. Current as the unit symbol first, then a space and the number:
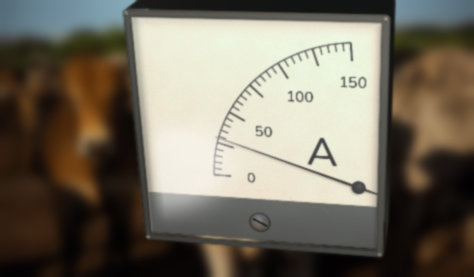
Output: A 30
